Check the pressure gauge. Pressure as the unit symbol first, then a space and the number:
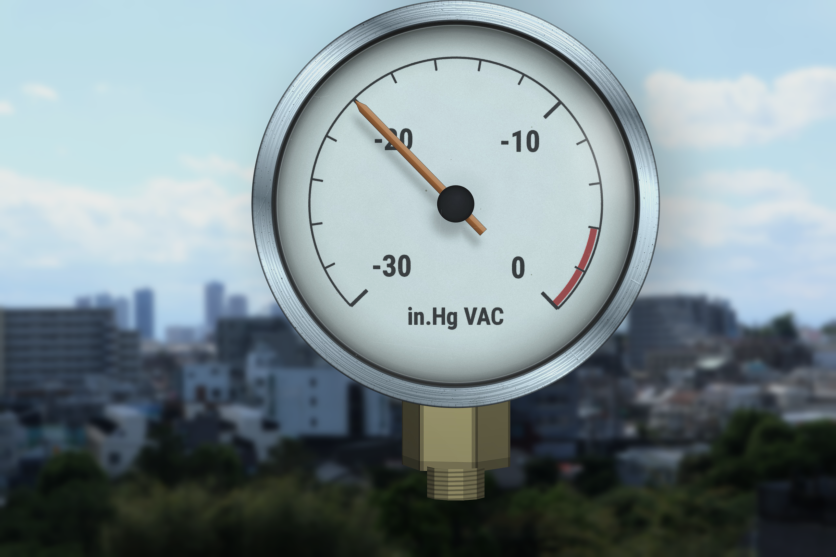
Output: inHg -20
